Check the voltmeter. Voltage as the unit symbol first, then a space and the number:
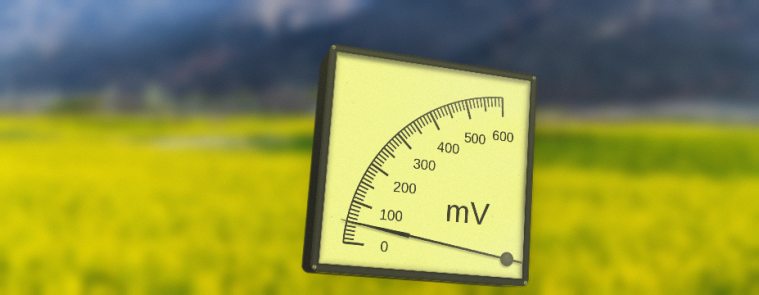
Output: mV 50
